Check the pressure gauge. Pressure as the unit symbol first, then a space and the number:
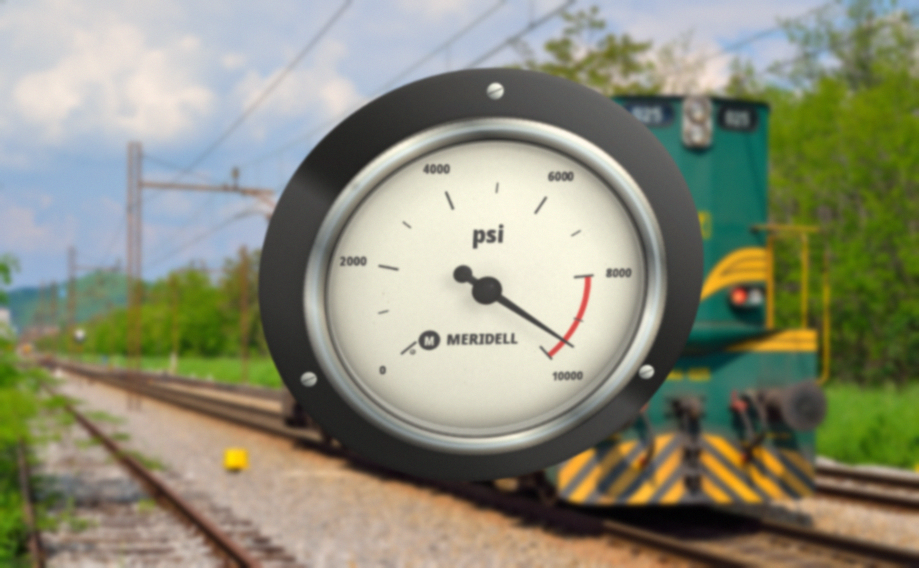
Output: psi 9500
